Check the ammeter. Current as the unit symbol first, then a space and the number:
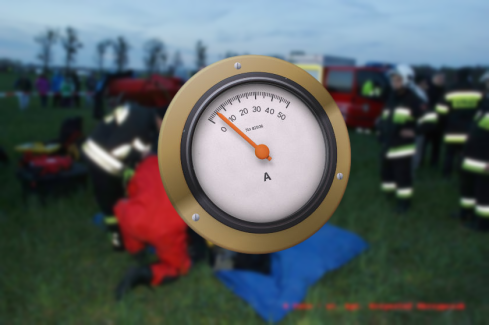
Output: A 5
